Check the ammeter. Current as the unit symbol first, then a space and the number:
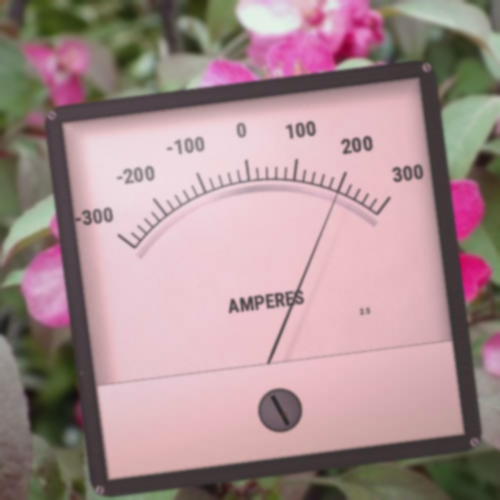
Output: A 200
